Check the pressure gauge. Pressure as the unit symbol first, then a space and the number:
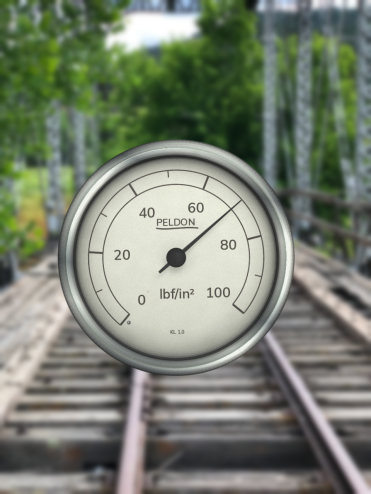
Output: psi 70
